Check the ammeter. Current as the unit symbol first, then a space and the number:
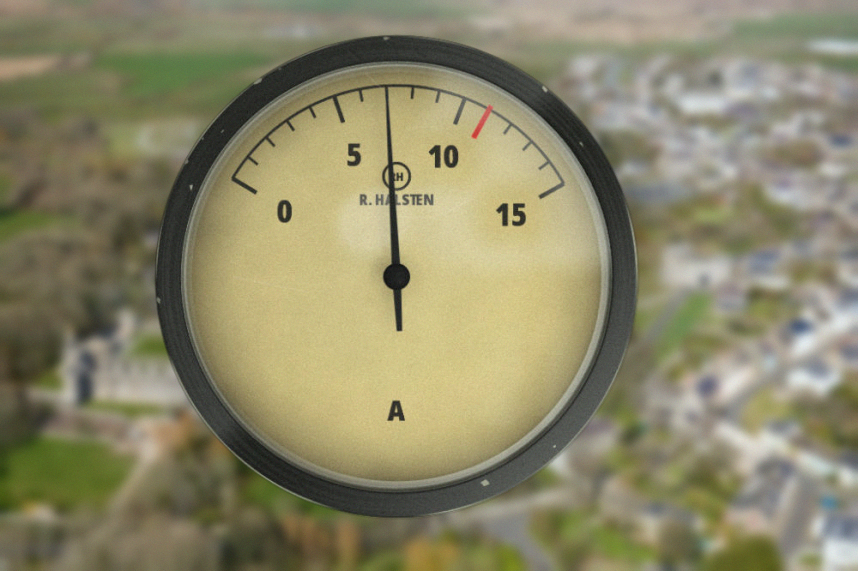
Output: A 7
